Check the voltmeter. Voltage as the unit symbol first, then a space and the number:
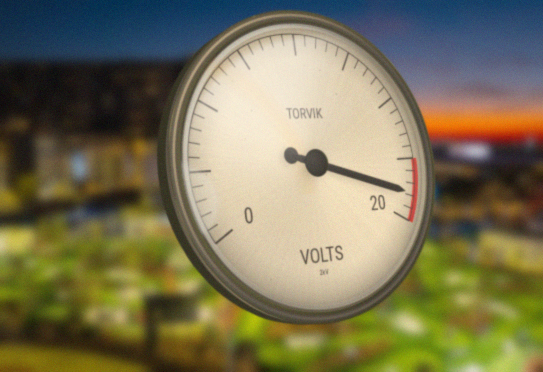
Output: V 19
